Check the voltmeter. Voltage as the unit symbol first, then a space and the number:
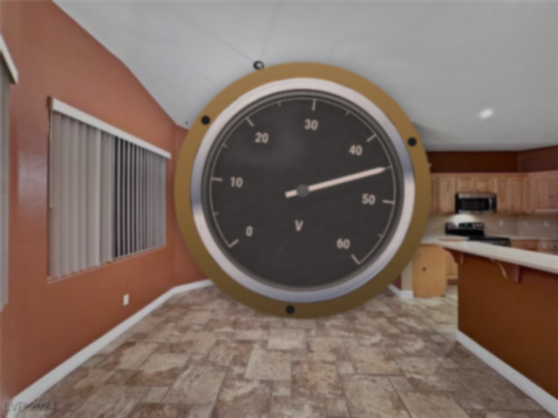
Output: V 45
